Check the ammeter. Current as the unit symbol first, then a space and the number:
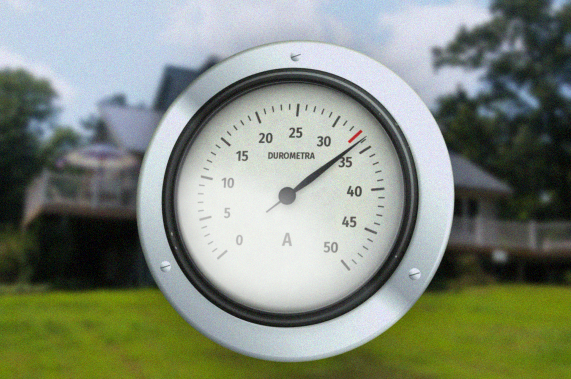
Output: A 34
